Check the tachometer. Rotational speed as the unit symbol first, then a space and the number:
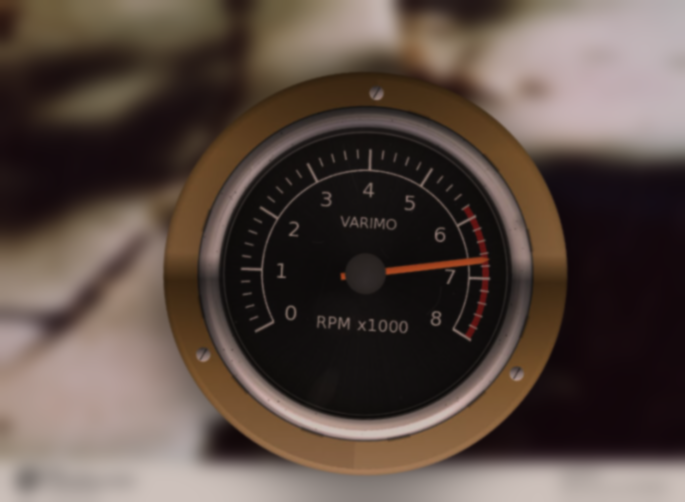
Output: rpm 6700
